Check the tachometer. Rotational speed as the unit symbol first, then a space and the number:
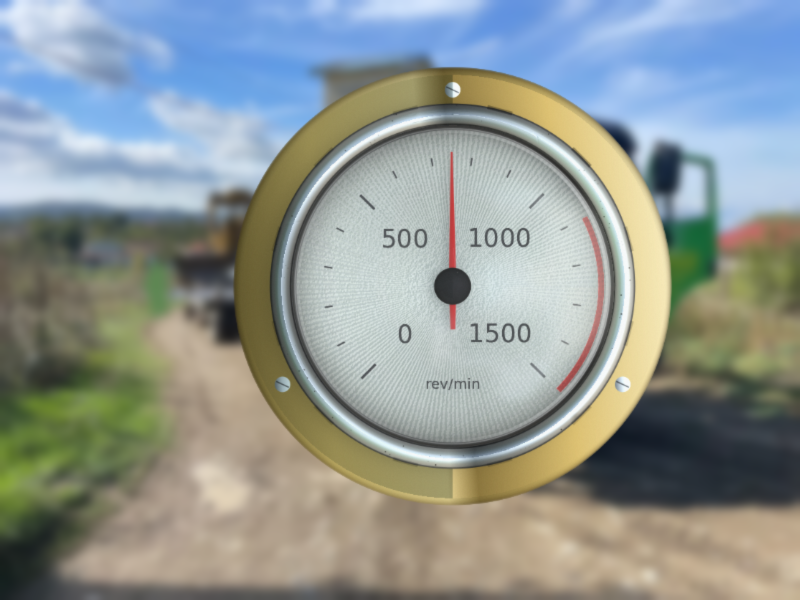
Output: rpm 750
